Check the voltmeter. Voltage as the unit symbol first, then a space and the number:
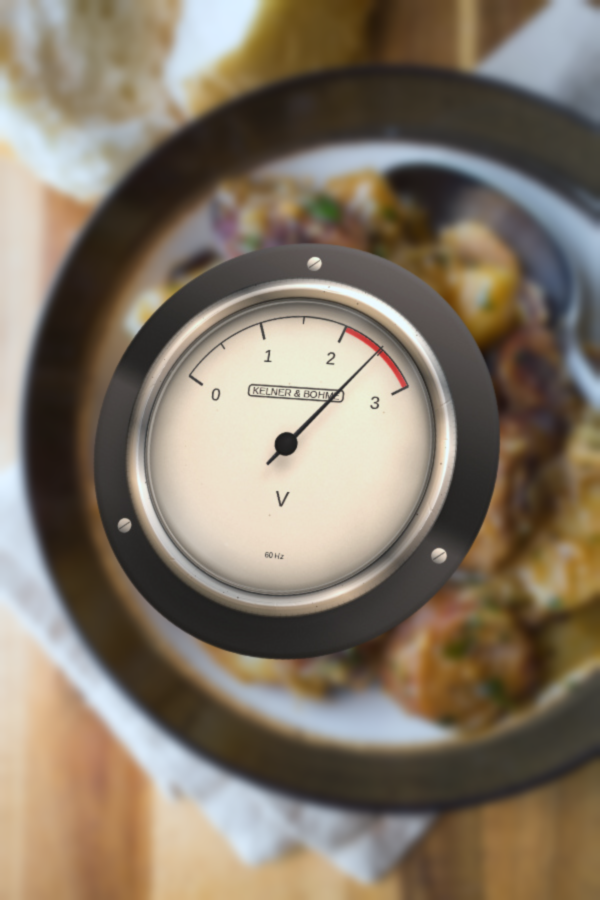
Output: V 2.5
